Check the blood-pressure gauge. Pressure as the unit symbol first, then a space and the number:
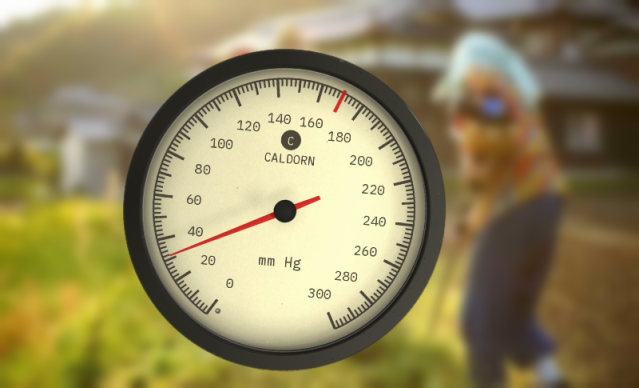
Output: mmHg 32
